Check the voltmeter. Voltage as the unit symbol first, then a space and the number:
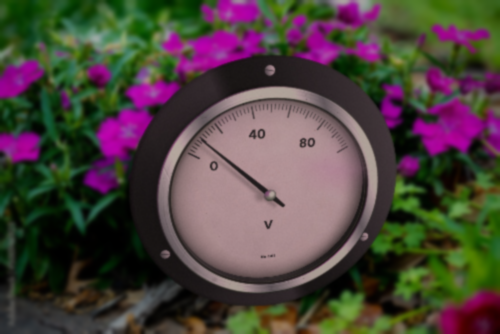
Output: V 10
